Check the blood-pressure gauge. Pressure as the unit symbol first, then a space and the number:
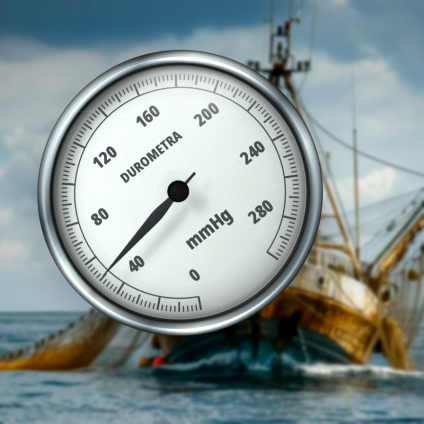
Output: mmHg 50
